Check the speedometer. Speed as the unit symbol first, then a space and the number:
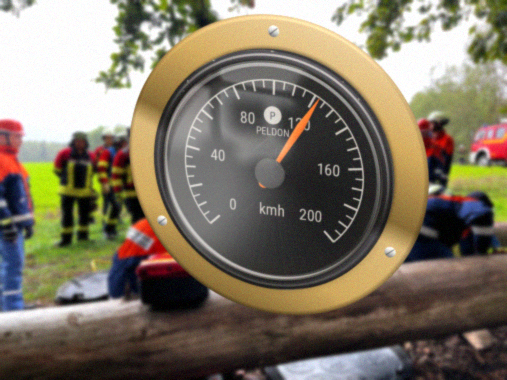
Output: km/h 122.5
